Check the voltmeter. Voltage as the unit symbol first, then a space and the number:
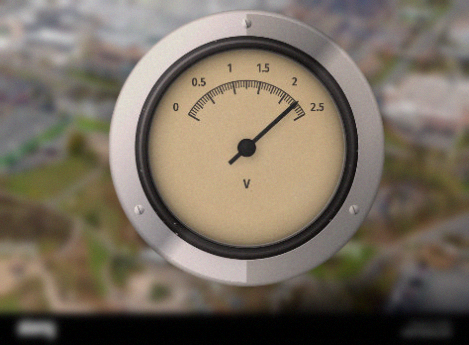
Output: V 2.25
